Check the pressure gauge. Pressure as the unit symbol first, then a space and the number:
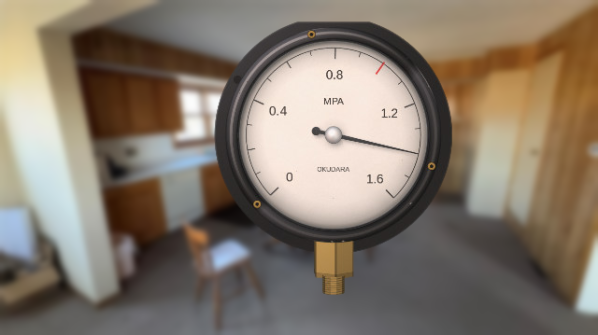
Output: MPa 1.4
